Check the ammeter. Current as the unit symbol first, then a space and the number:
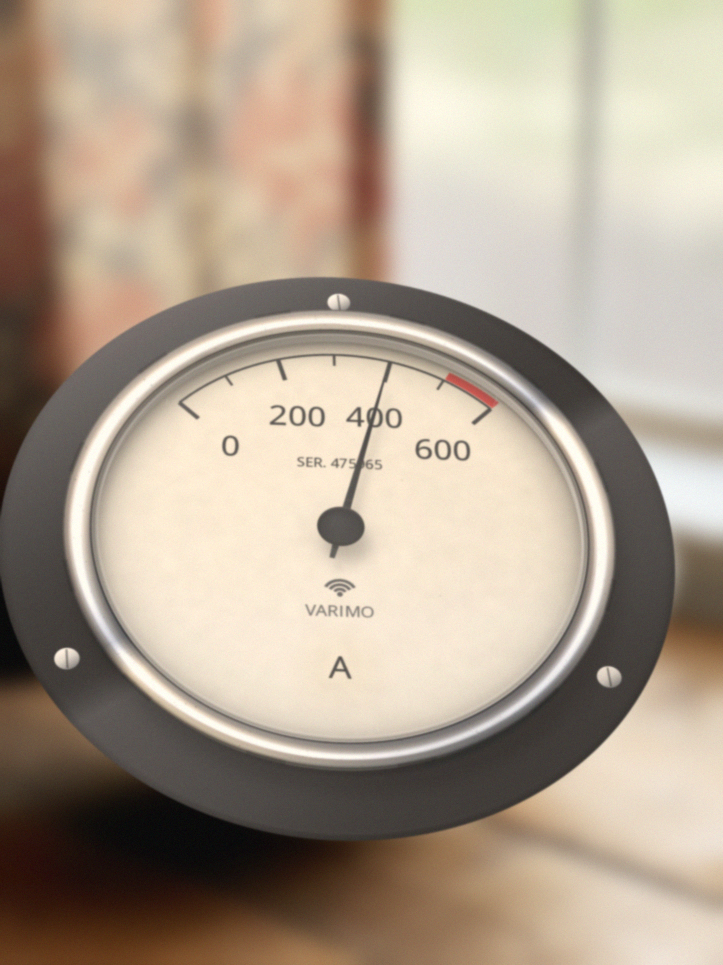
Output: A 400
